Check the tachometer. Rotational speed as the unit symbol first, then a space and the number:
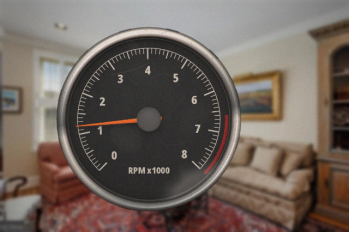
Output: rpm 1200
